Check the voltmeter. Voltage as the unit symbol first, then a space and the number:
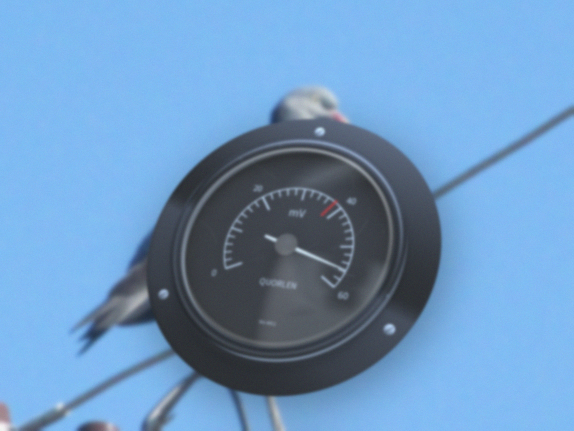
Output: mV 56
